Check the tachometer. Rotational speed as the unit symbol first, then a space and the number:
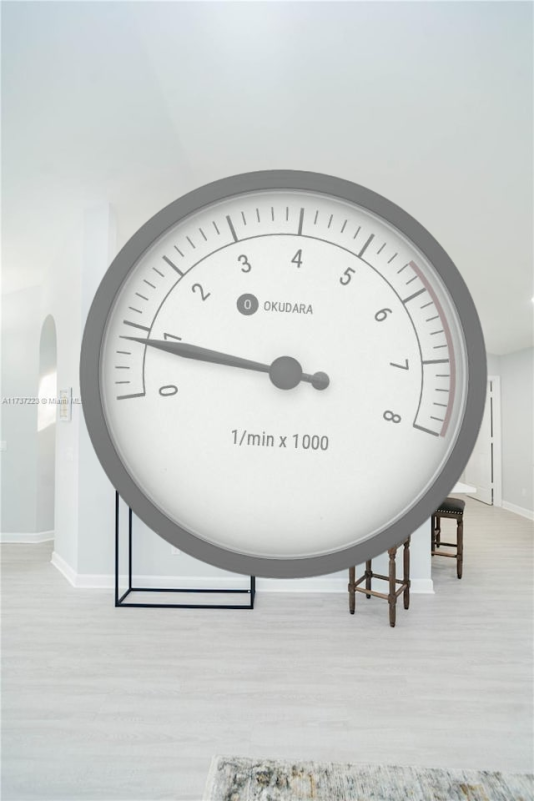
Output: rpm 800
